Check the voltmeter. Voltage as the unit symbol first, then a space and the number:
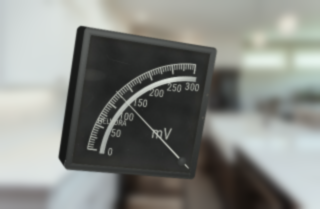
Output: mV 125
